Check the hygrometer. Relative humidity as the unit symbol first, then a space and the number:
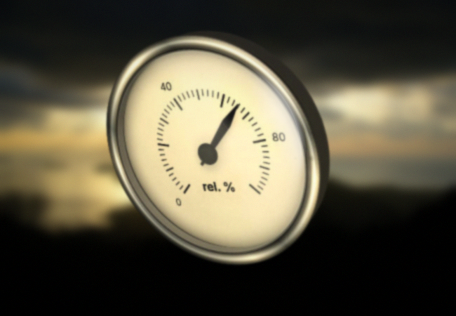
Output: % 66
